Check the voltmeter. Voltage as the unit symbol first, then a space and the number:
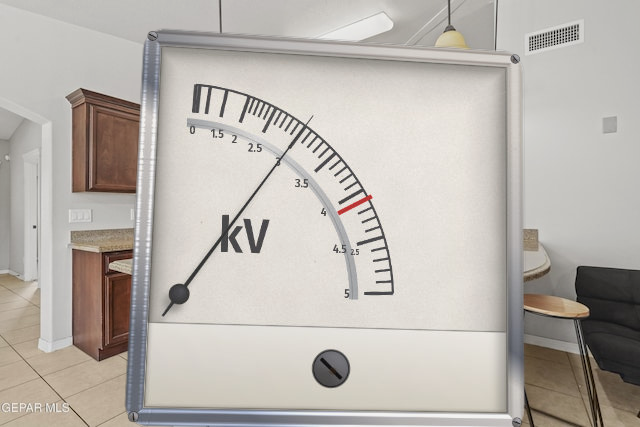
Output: kV 3
